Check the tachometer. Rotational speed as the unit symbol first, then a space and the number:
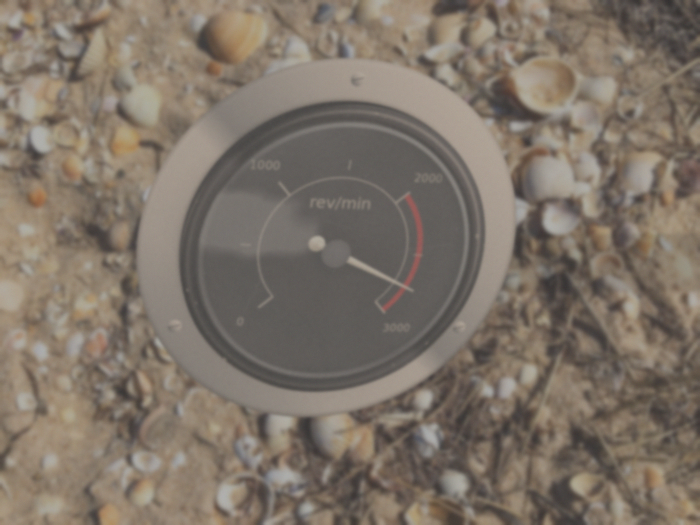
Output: rpm 2750
